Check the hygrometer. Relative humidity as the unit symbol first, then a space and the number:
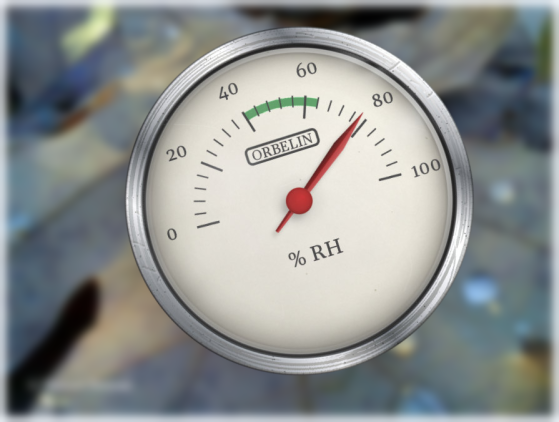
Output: % 78
